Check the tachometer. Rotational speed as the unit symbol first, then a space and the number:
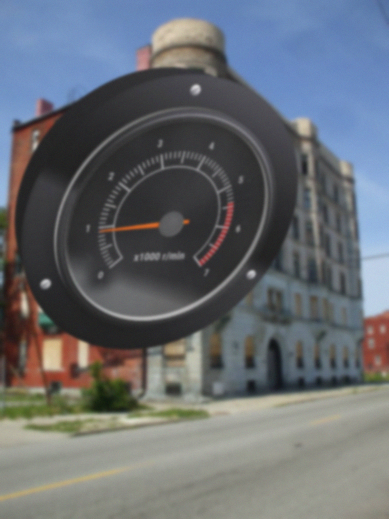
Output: rpm 1000
